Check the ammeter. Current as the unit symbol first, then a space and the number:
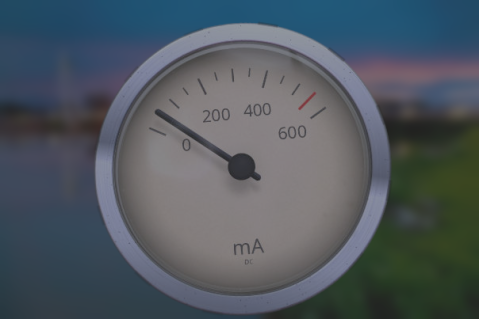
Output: mA 50
